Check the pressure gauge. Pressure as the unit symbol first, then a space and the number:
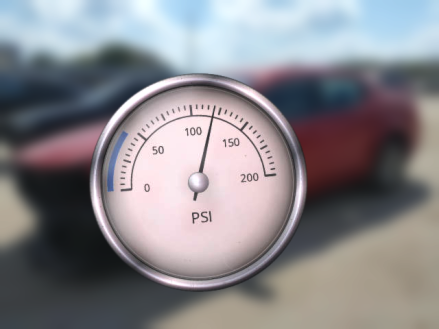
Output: psi 120
